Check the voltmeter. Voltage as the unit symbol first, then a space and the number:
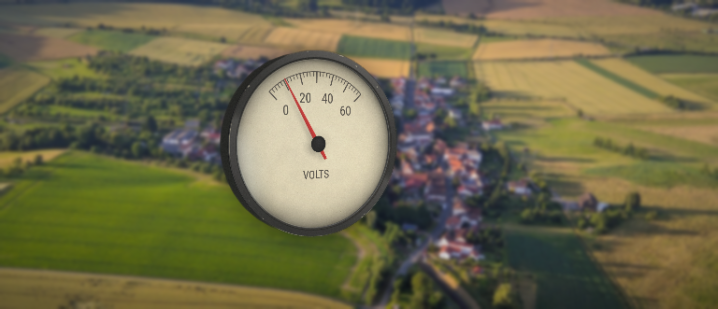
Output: V 10
